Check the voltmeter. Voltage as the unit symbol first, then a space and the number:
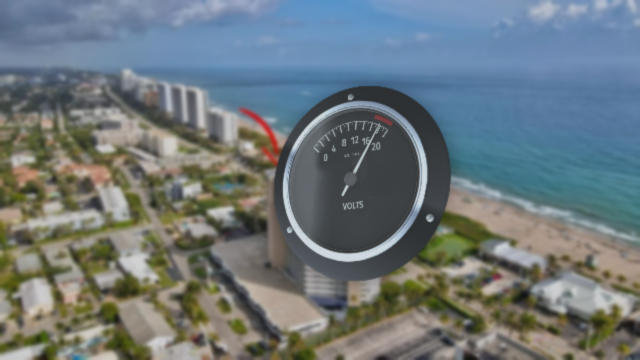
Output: V 18
